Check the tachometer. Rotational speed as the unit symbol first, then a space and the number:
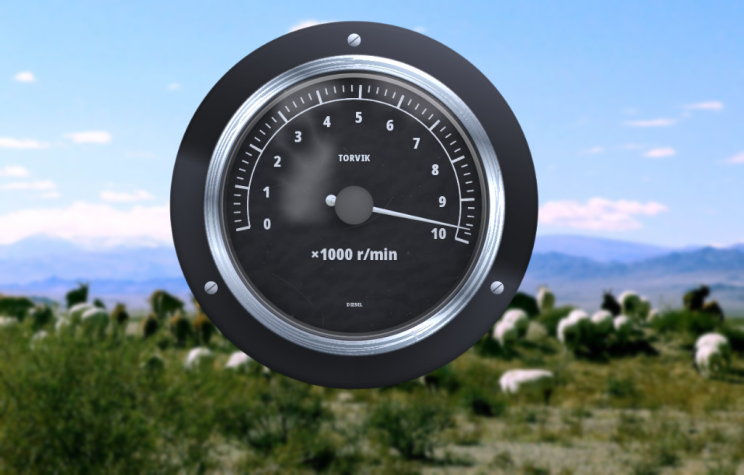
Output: rpm 9700
